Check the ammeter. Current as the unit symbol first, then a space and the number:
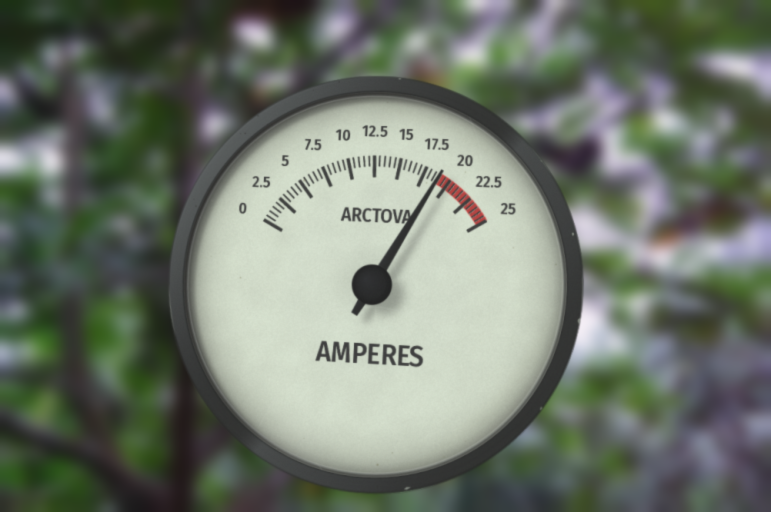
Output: A 19
